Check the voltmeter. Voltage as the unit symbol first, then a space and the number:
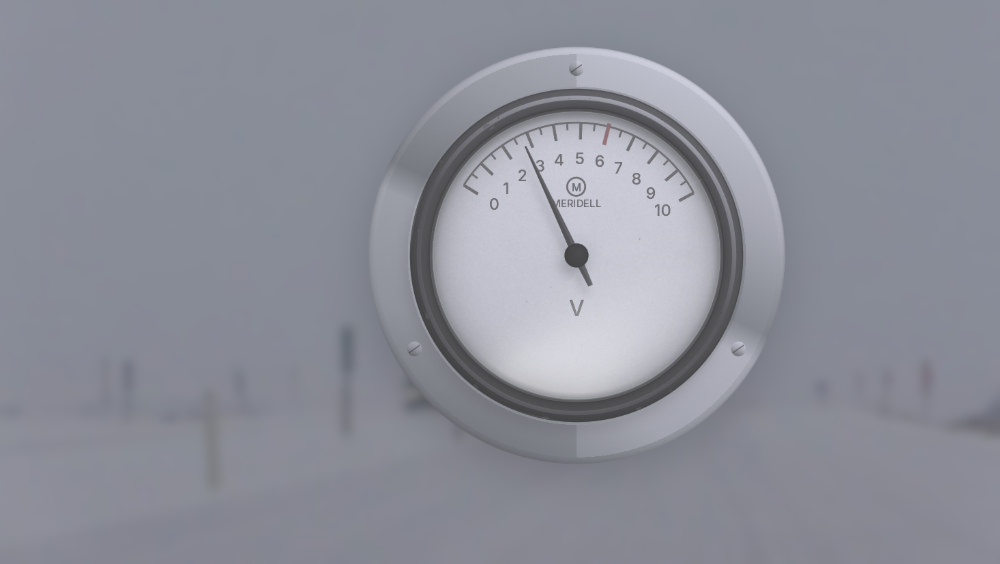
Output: V 2.75
